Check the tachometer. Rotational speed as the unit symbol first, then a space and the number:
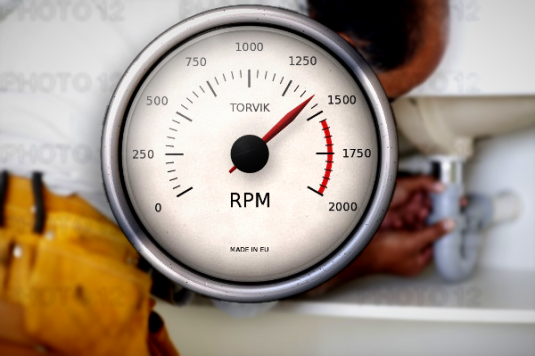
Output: rpm 1400
